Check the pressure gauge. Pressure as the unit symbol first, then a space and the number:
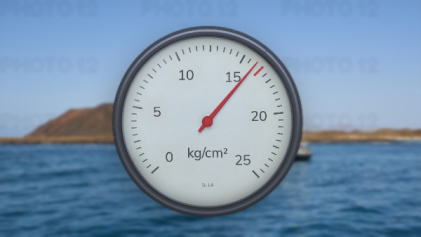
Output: kg/cm² 16
